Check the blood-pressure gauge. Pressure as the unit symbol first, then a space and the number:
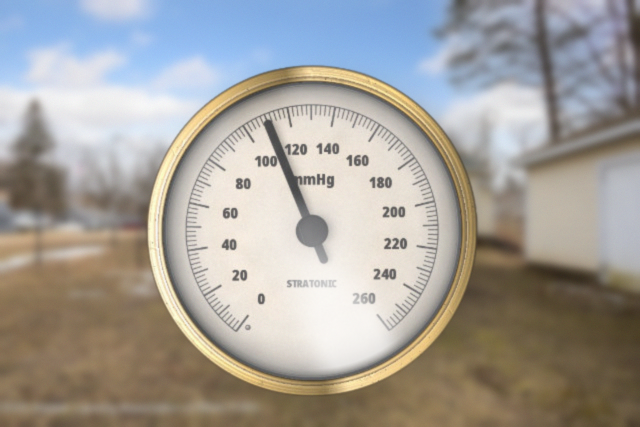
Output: mmHg 110
